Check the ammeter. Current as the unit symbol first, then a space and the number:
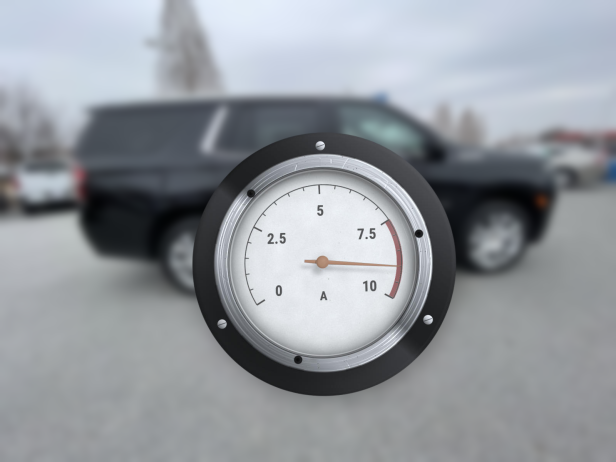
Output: A 9
